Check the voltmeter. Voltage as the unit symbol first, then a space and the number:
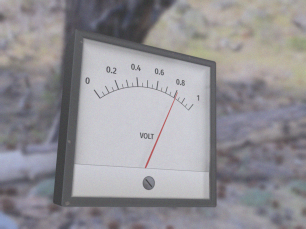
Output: V 0.8
